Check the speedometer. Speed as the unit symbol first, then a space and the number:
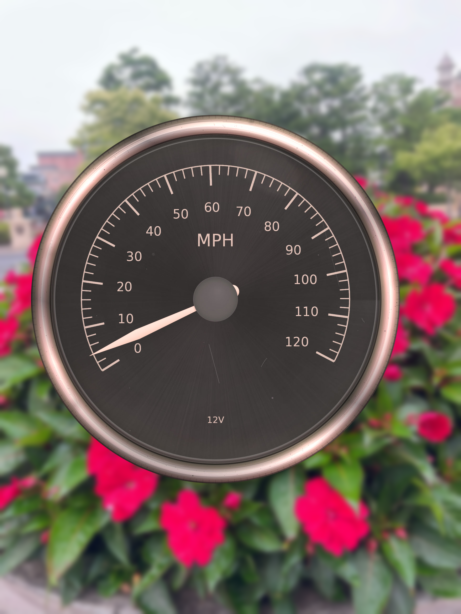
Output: mph 4
